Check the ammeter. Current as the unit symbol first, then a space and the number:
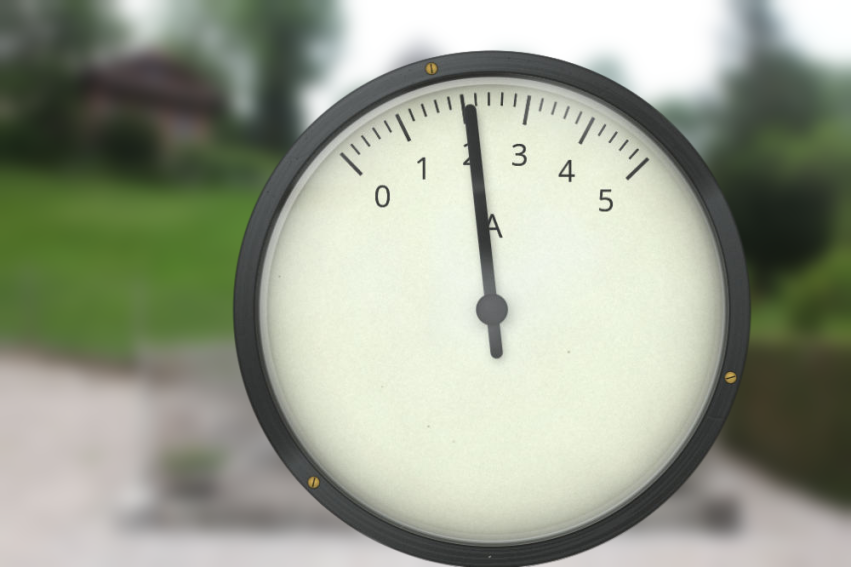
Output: A 2.1
